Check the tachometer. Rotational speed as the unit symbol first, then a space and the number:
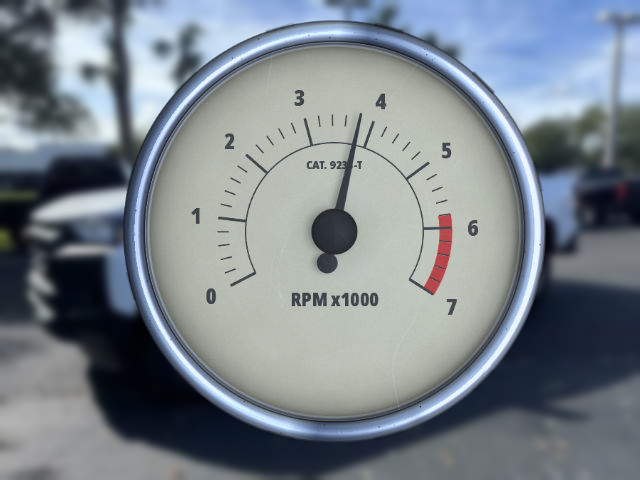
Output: rpm 3800
